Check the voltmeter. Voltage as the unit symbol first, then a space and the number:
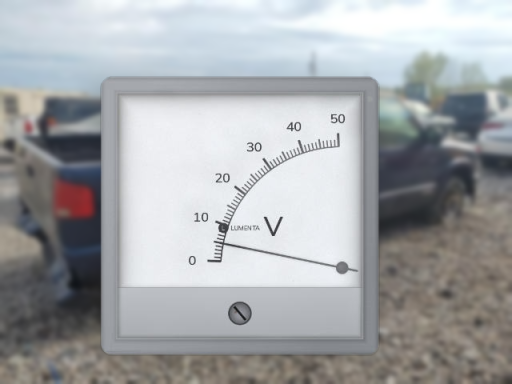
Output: V 5
